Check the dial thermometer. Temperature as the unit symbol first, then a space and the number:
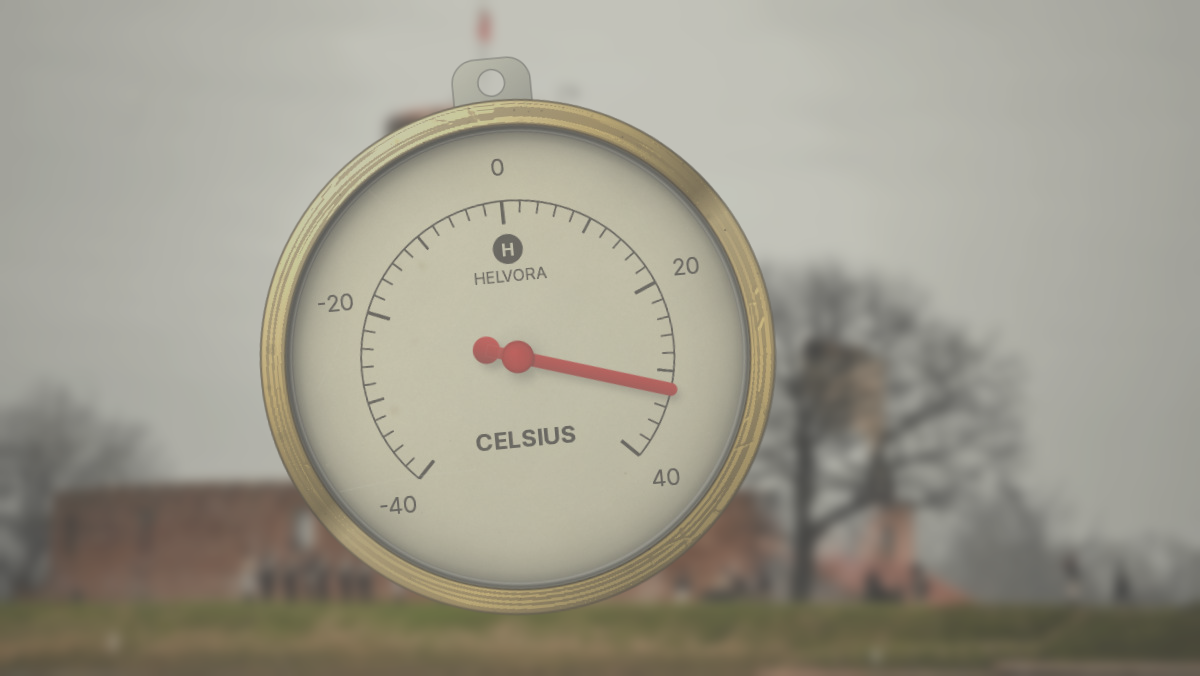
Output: °C 32
